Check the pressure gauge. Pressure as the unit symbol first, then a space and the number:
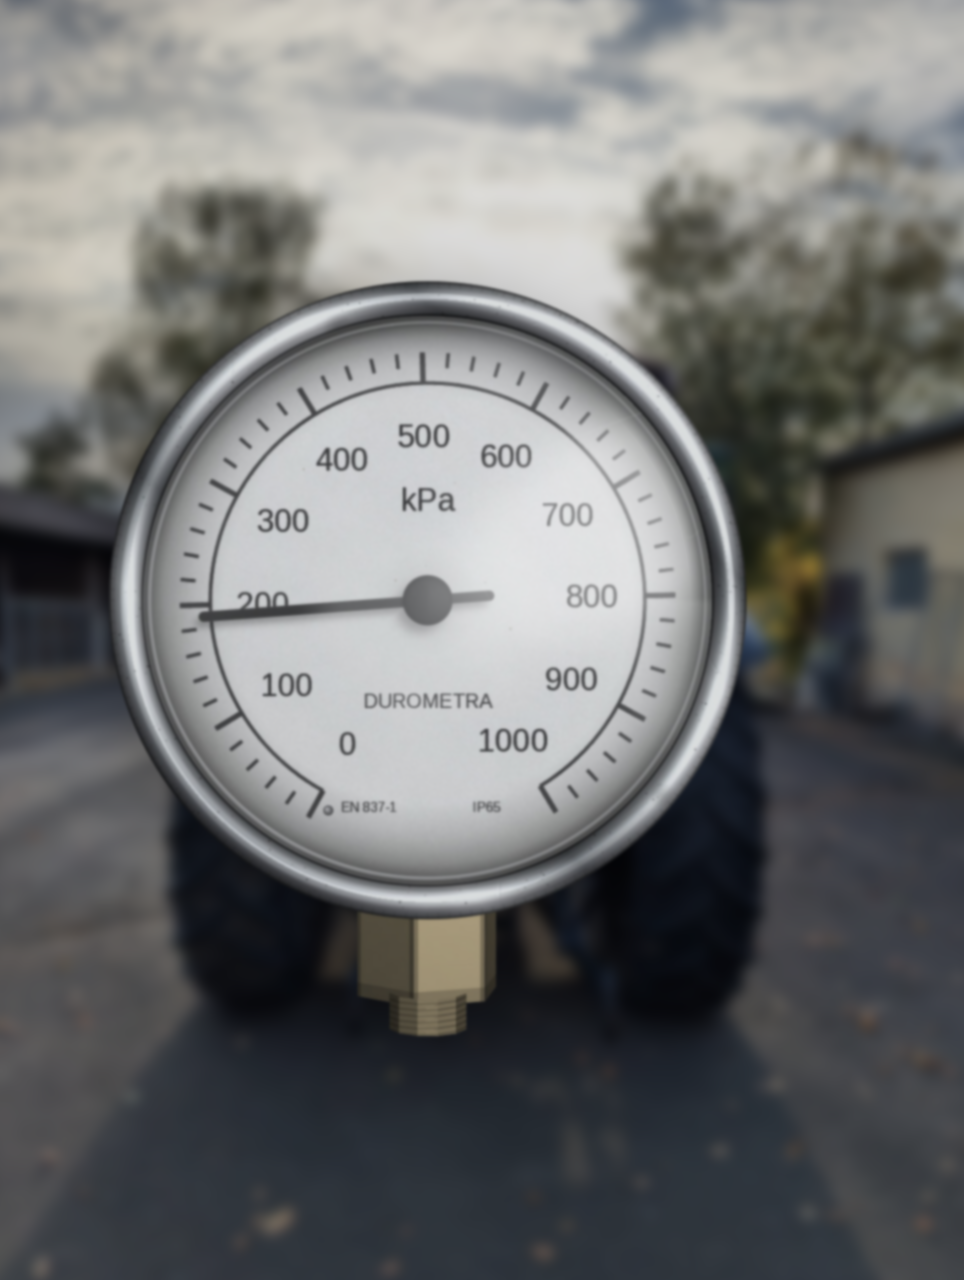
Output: kPa 190
